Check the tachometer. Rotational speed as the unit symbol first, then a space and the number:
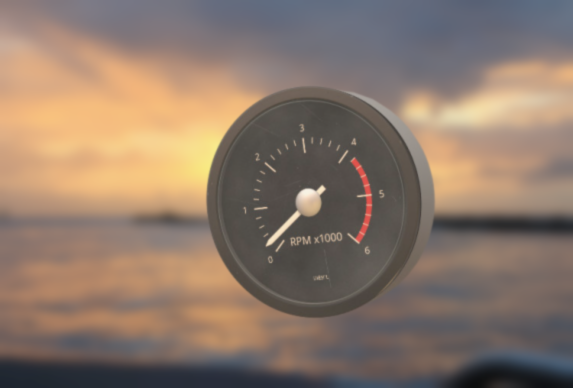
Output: rpm 200
